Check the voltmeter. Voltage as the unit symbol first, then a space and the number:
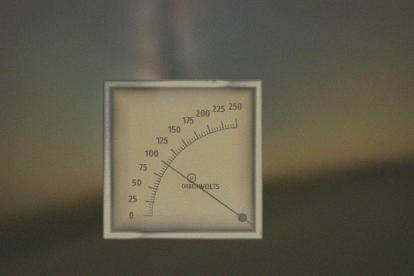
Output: V 100
